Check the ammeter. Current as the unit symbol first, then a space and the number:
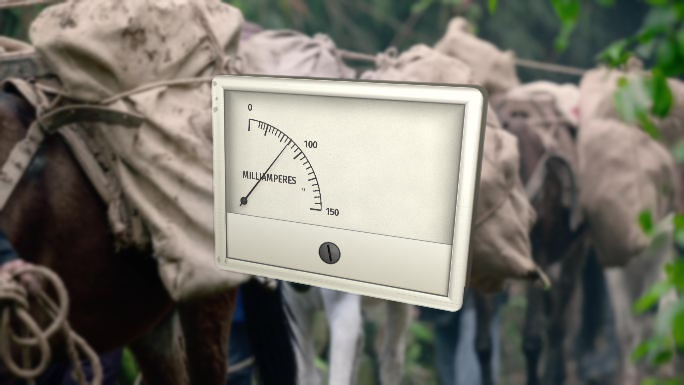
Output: mA 85
